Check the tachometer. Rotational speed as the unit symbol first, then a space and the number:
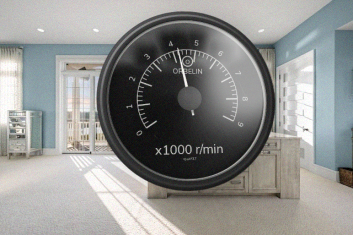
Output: rpm 4200
